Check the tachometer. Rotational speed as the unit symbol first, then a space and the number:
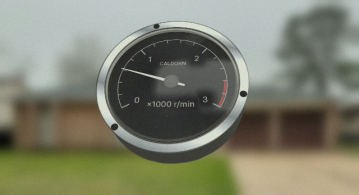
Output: rpm 600
